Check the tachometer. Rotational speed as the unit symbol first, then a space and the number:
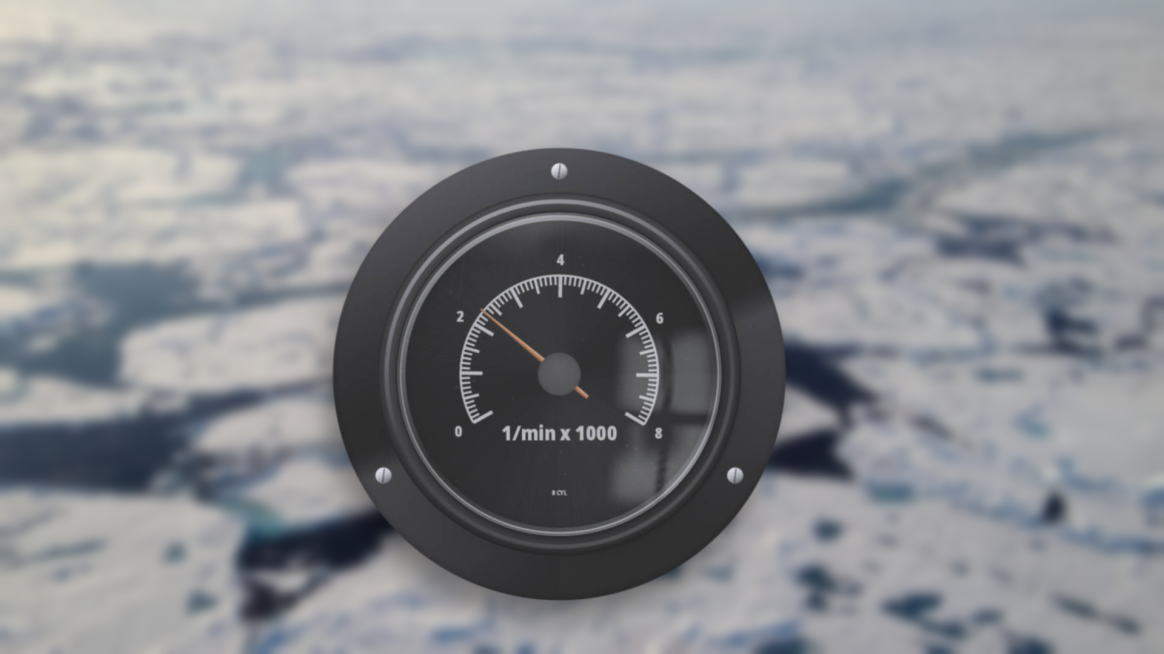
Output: rpm 2300
